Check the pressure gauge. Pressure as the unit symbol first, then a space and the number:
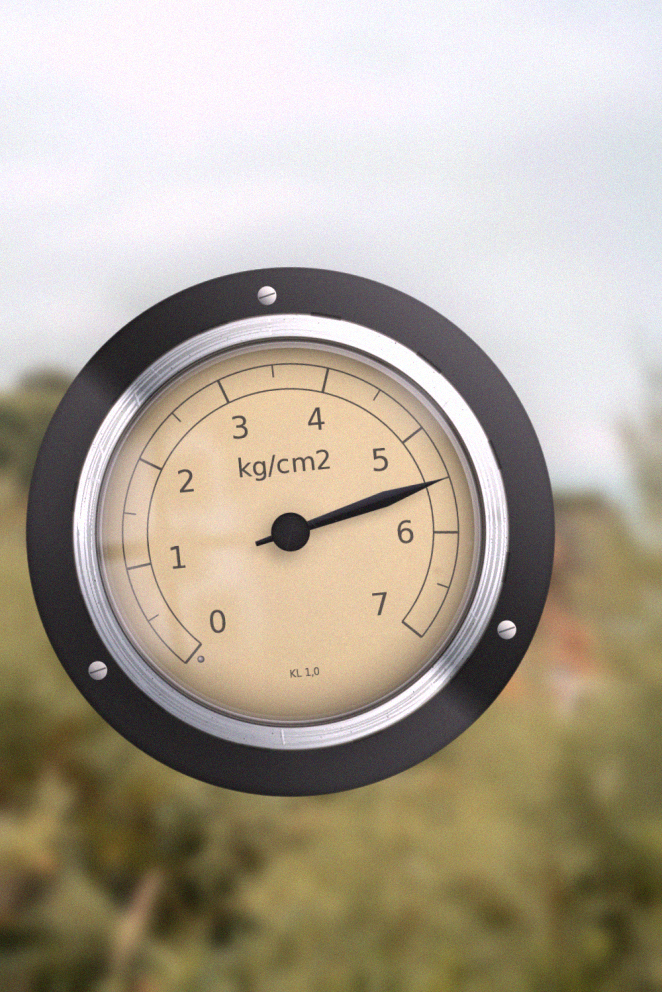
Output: kg/cm² 5.5
